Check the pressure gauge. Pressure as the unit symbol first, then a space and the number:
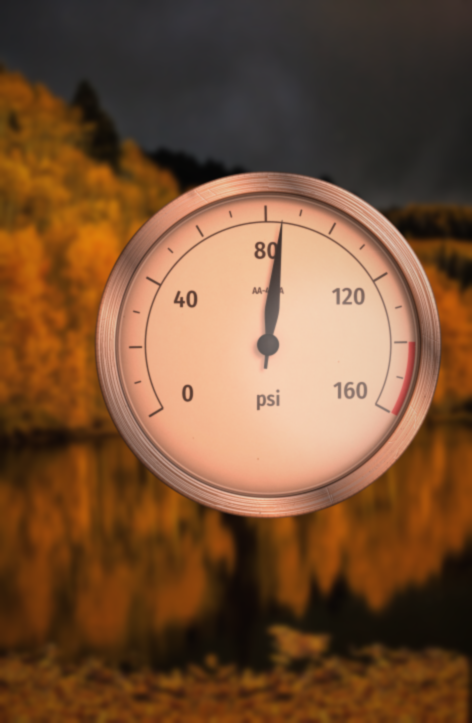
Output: psi 85
